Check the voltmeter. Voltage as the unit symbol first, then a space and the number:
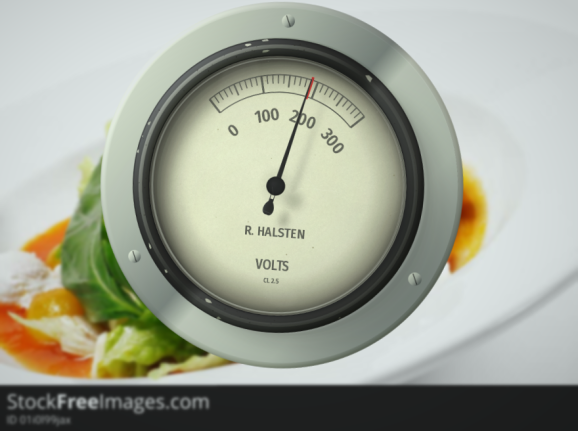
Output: V 190
